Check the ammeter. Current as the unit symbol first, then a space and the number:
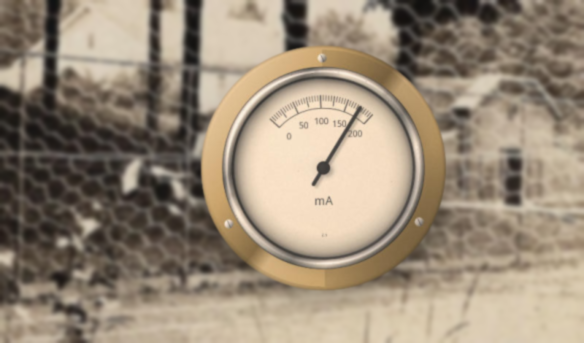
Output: mA 175
